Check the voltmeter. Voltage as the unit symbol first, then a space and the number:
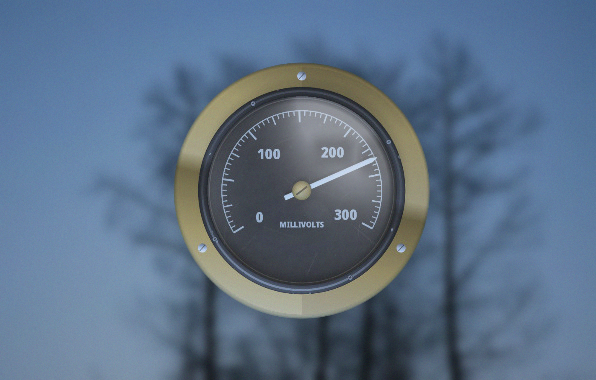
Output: mV 235
